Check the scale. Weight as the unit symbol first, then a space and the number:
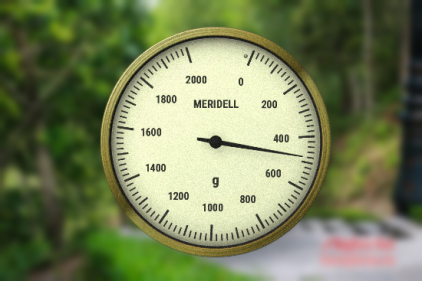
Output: g 480
